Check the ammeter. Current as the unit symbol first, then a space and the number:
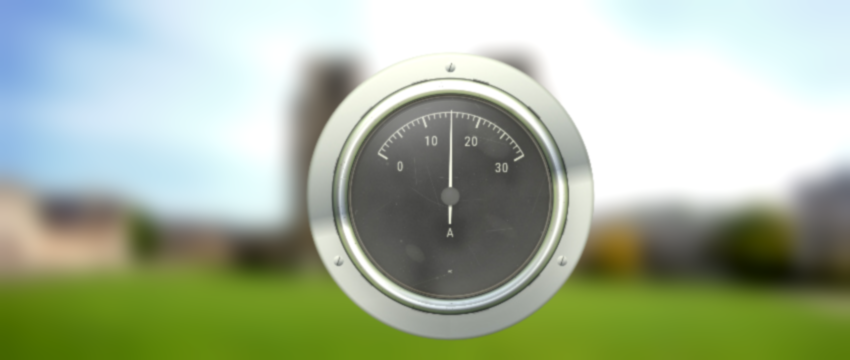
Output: A 15
